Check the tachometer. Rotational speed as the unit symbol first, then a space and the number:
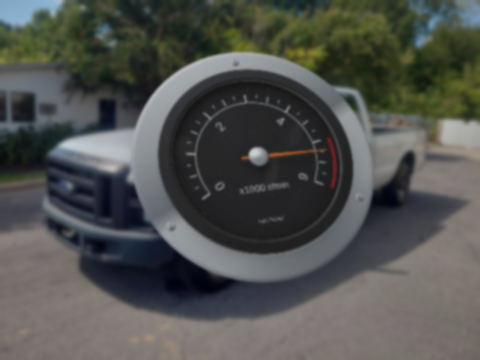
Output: rpm 5250
